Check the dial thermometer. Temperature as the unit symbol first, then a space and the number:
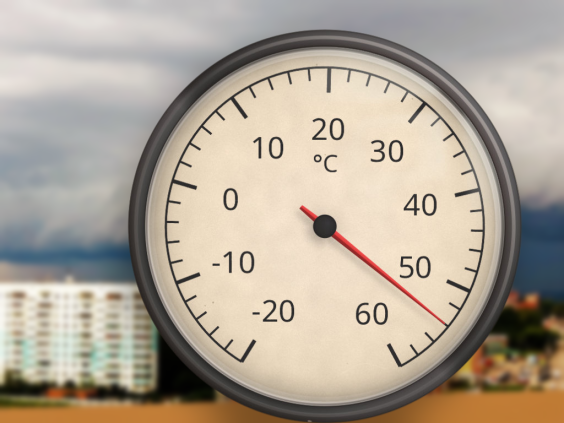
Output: °C 54
